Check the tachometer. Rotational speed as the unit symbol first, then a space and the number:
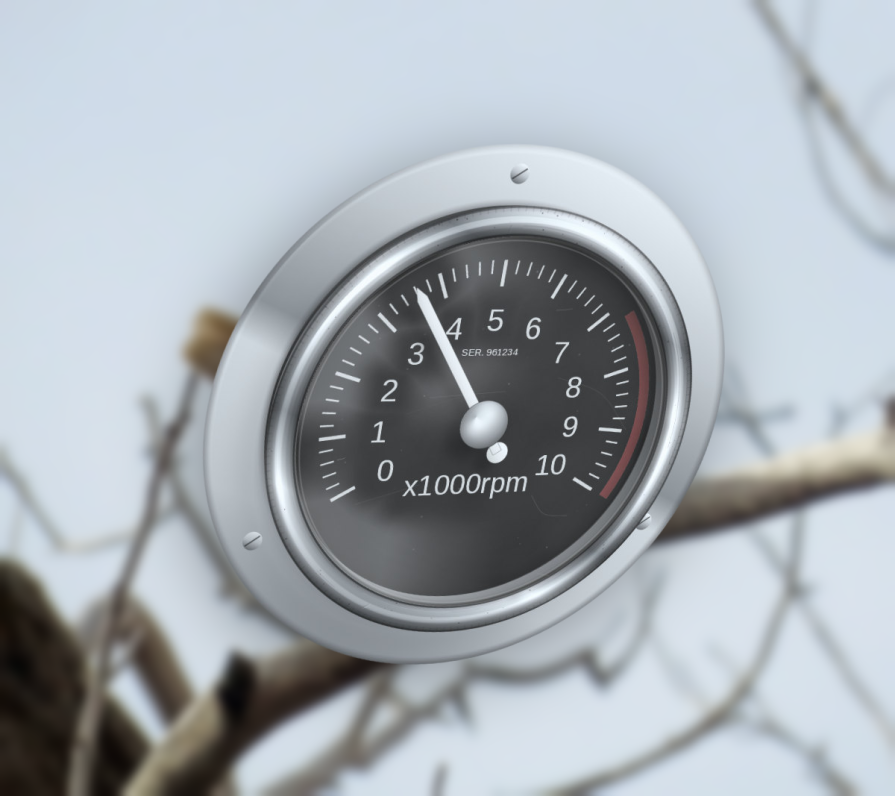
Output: rpm 3600
